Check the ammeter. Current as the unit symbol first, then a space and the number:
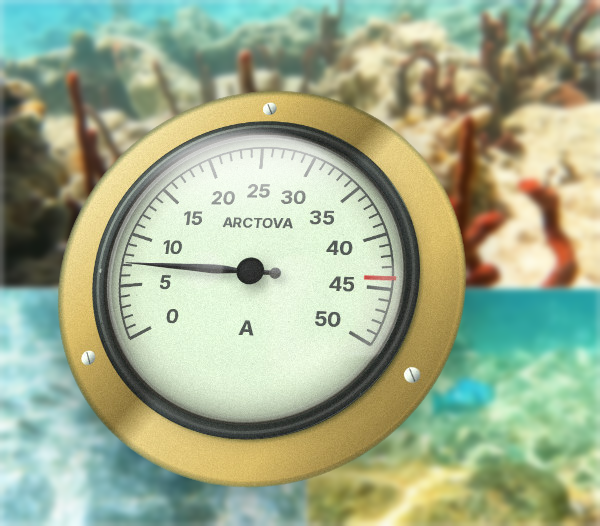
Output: A 7
